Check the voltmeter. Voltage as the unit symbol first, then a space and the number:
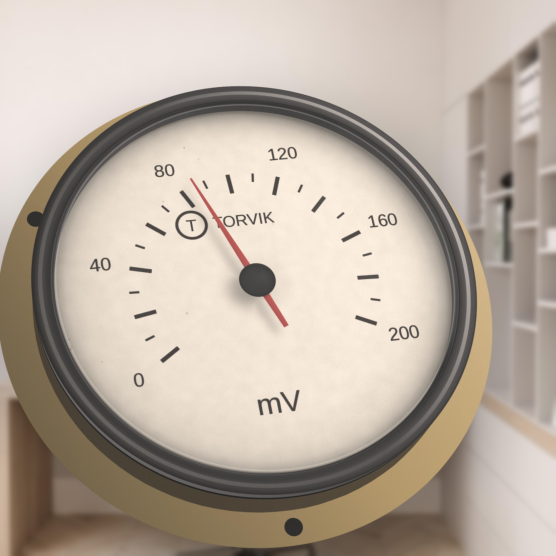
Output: mV 85
